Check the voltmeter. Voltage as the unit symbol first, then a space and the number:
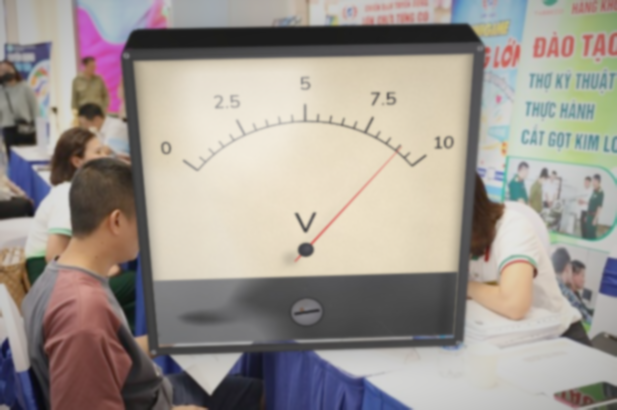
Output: V 9
